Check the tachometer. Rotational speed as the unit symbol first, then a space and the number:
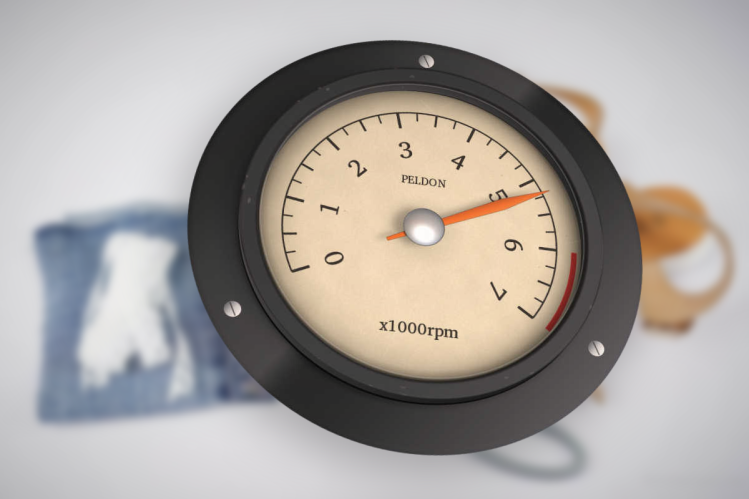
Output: rpm 5250
